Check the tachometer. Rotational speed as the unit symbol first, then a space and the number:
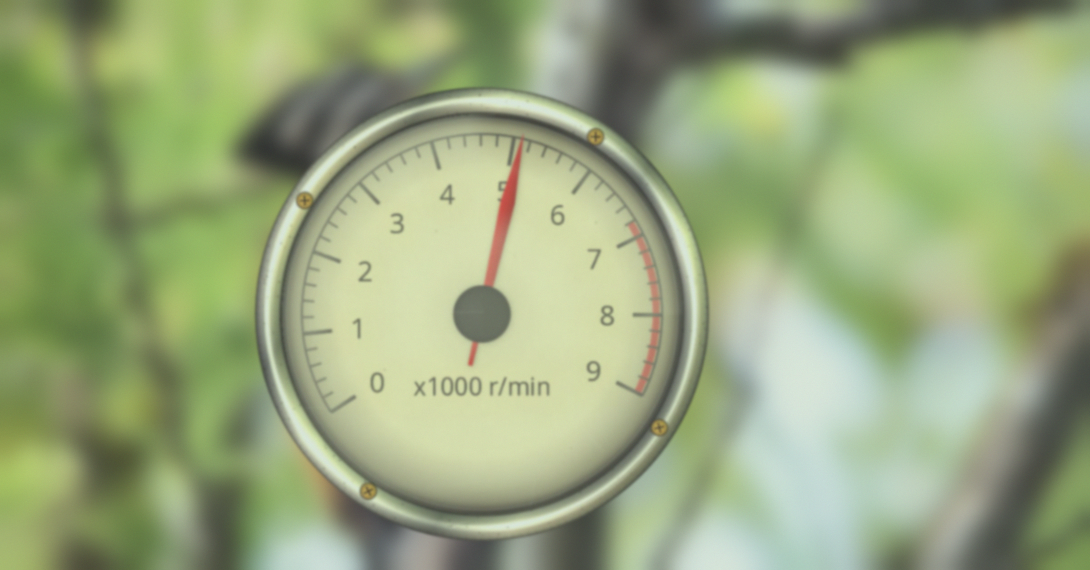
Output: rpm 5100
